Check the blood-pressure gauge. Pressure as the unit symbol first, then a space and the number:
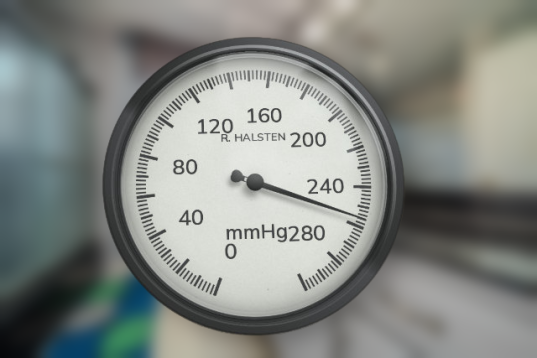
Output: mmHg 256
